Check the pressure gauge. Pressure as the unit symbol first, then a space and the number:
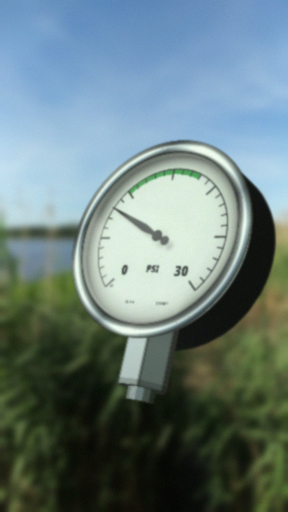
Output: psi 8
